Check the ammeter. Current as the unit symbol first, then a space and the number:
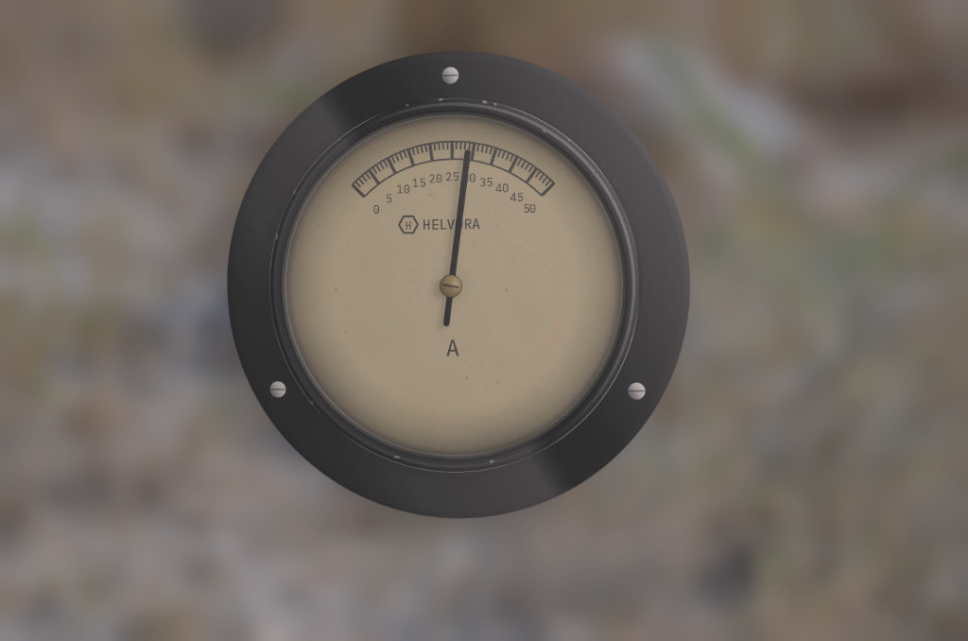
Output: A 29
